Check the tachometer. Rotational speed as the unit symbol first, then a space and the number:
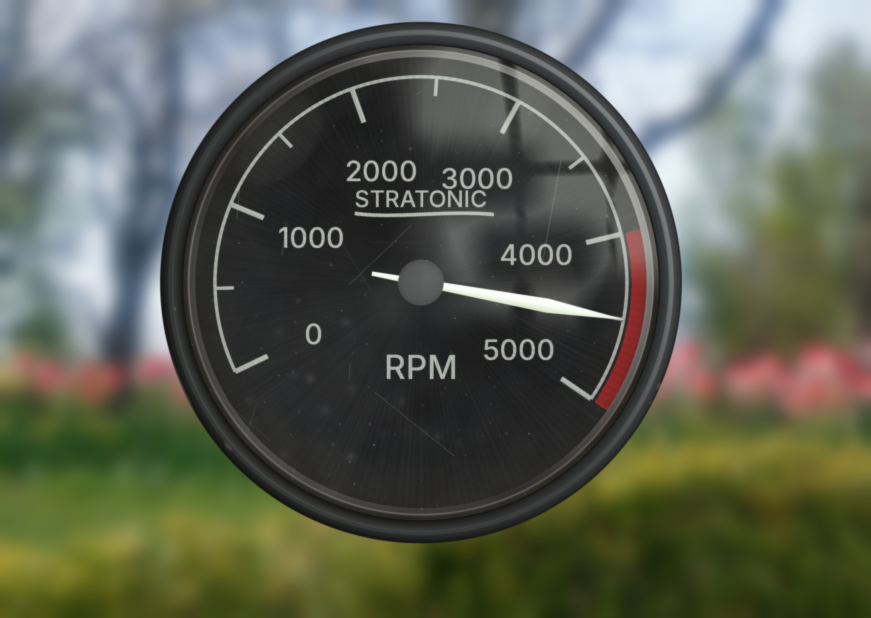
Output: rpm 4500
